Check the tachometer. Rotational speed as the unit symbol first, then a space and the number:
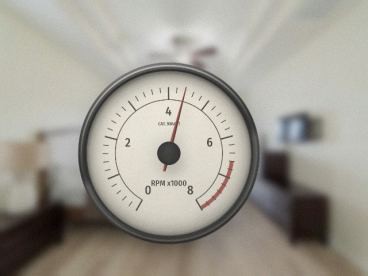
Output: rpm 4400
